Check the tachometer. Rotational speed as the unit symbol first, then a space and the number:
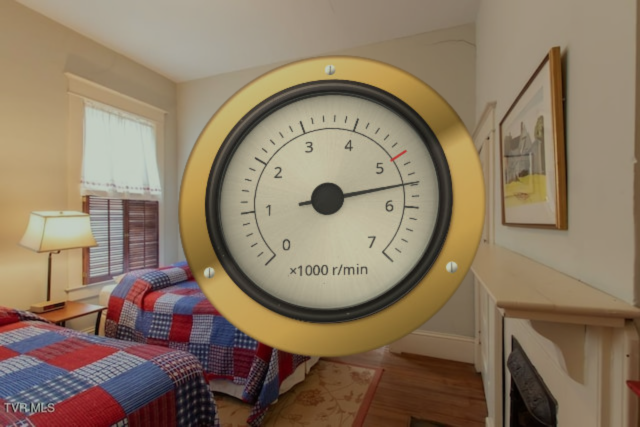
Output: rpm 5600
